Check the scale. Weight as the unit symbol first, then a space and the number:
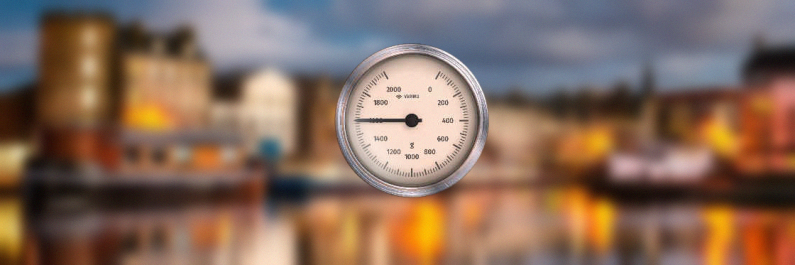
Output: g 1600
